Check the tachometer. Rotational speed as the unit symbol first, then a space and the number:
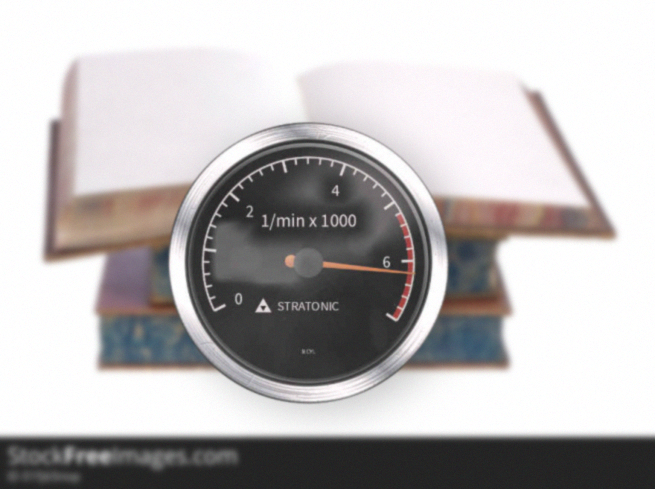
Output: rpm 6200
